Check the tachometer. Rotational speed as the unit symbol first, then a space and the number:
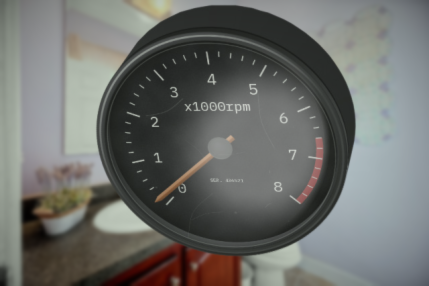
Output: rpm 200
